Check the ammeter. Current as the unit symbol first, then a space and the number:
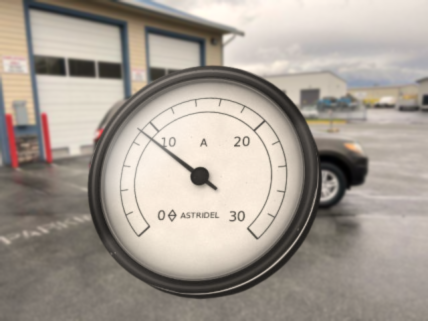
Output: A 9
